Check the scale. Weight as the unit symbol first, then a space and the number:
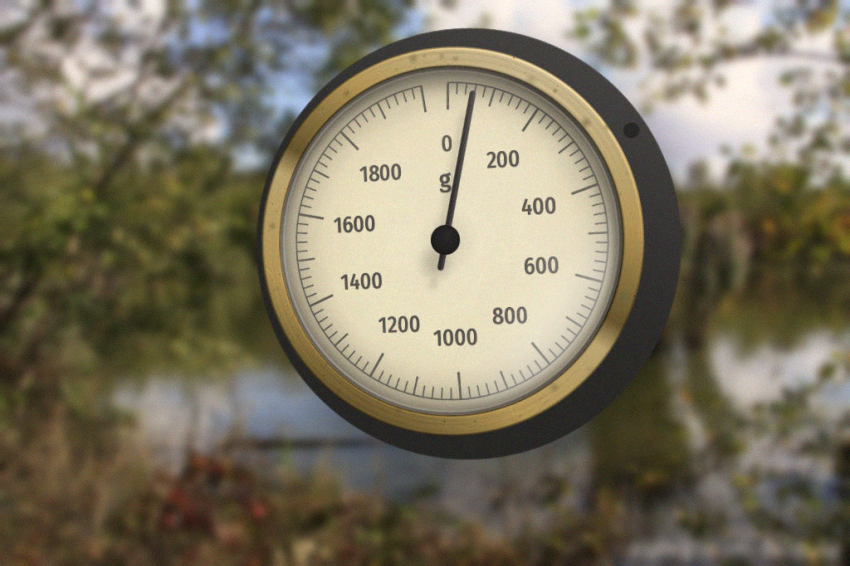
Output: g 60
